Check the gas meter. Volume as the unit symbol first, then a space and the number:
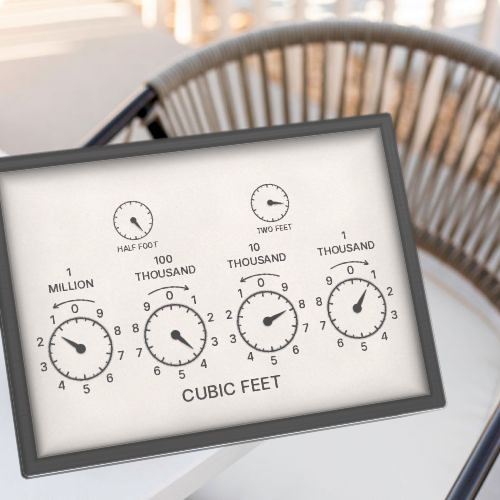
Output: ft³ 138100
